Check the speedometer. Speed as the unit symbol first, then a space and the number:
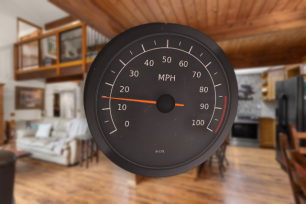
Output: mph 15
